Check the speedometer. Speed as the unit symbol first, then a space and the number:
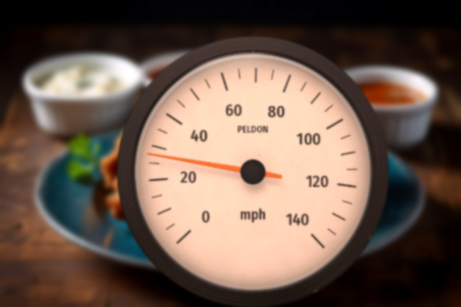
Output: mph 27.5
